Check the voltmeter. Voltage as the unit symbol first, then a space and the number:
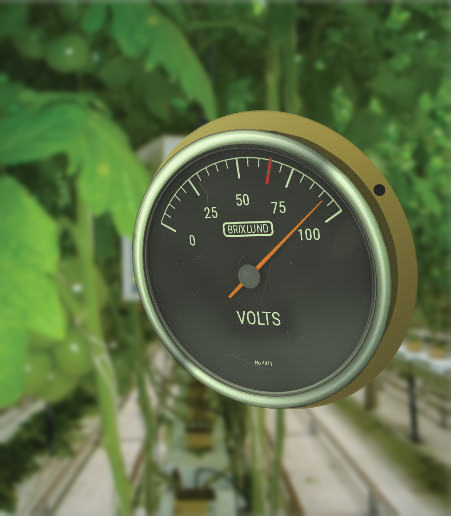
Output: V 92.5
